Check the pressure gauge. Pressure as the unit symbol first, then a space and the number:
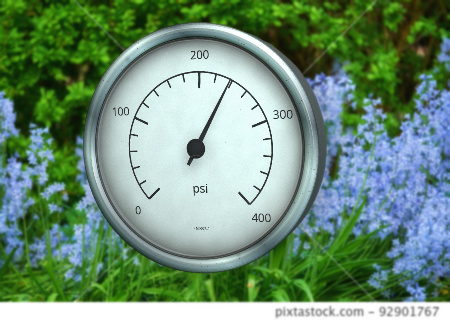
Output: psi 240
